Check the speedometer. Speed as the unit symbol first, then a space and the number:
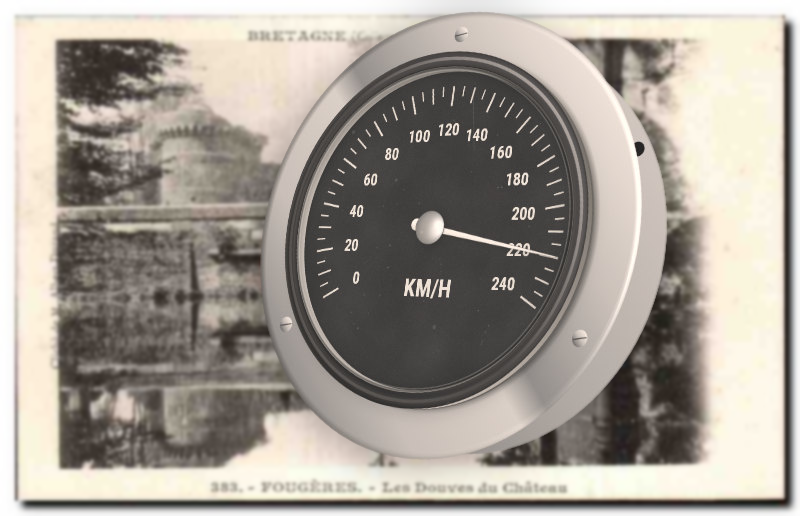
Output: km/h 220
